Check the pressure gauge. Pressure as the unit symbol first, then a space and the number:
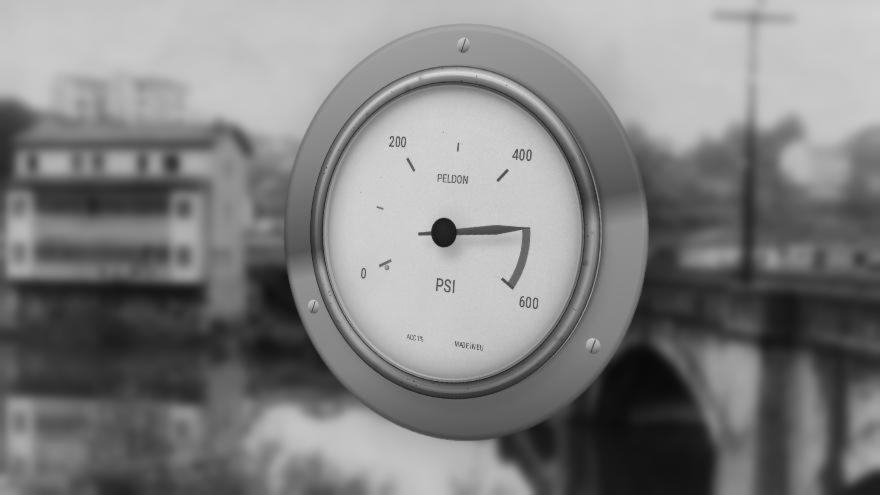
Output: psi 500
